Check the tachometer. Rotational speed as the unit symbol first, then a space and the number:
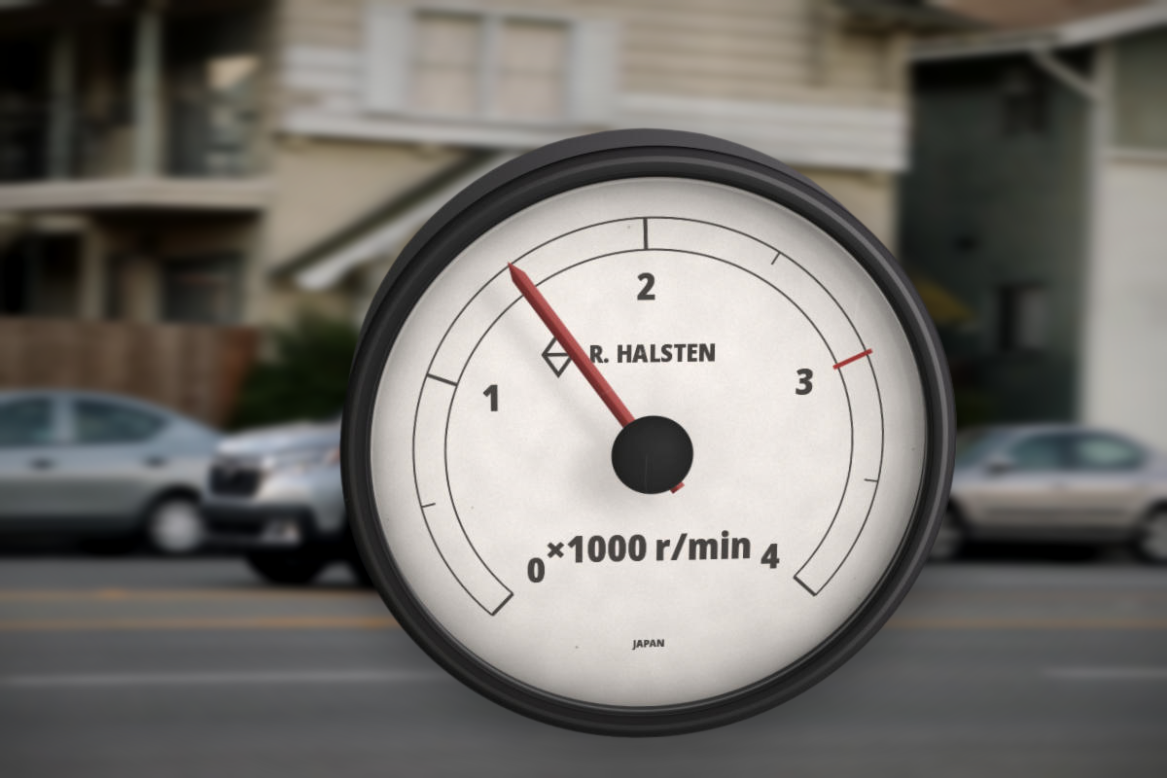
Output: rpm 1500
